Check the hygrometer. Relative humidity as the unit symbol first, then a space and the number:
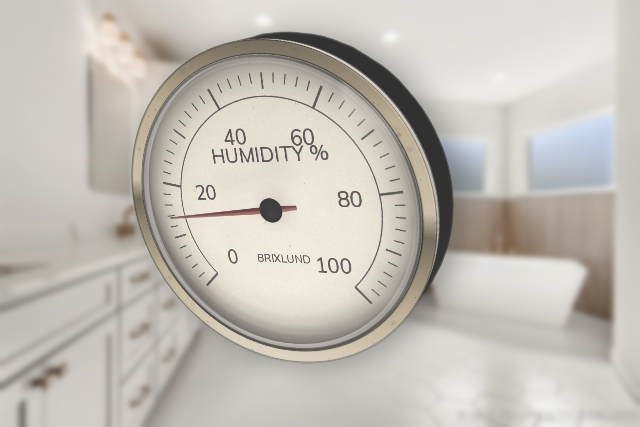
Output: % 14
